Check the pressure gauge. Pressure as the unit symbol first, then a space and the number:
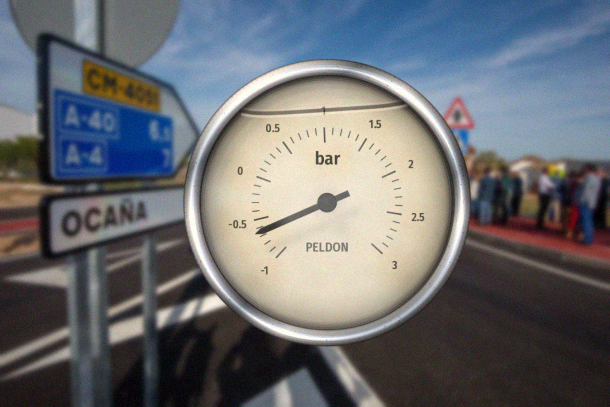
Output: bar -0.65
